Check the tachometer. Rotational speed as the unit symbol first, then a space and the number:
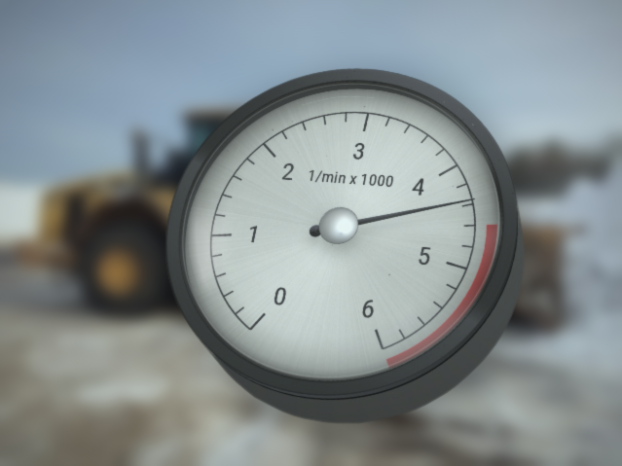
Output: rpm 4400
